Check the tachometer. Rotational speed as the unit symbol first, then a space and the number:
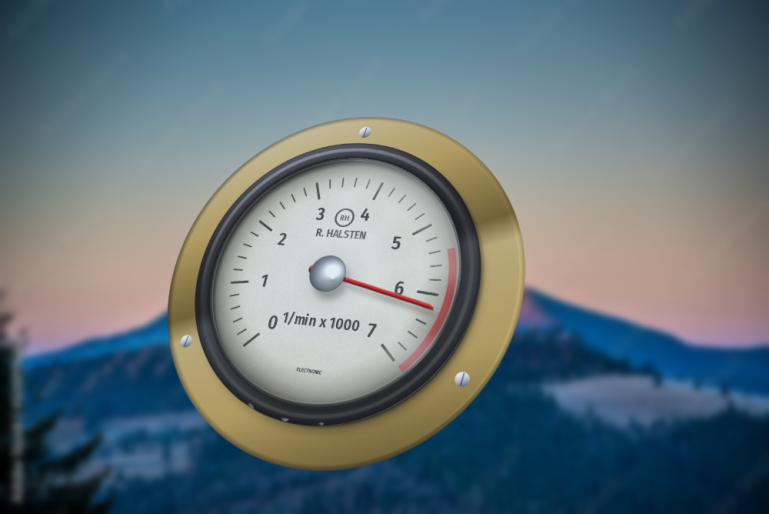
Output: rpm 6200
